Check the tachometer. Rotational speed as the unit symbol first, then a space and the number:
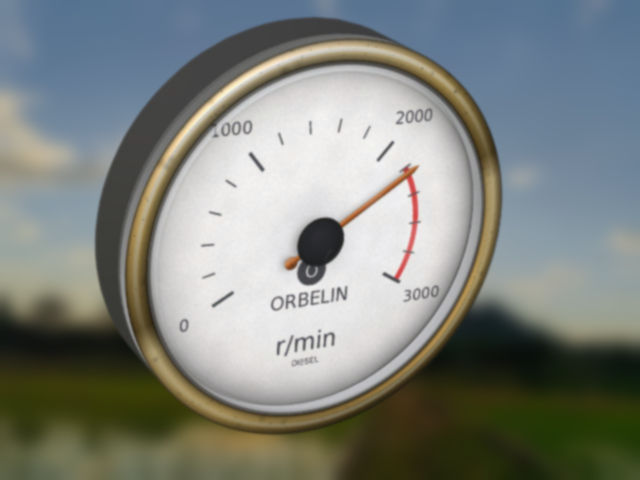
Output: rpm 2200
